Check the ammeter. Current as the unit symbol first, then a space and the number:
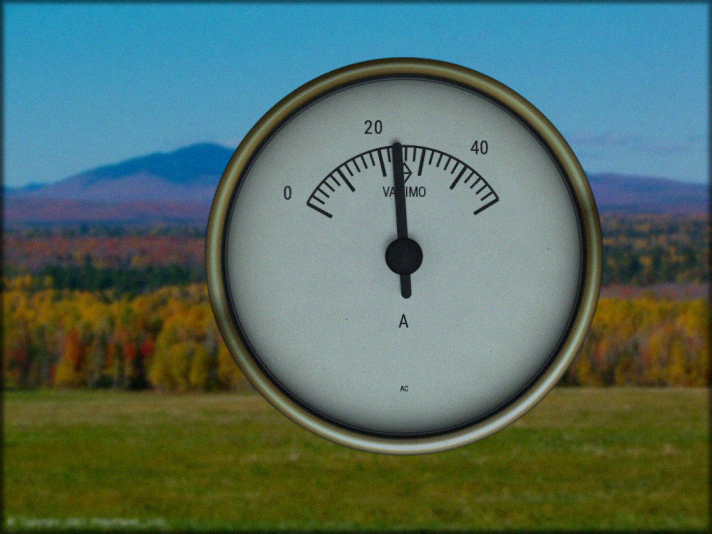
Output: A 24
